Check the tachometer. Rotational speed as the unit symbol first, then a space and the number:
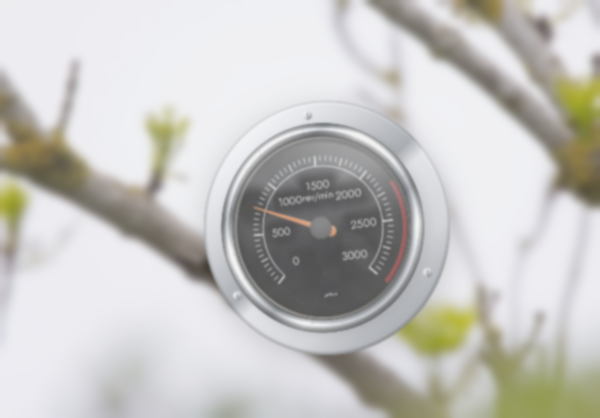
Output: rpm 750
